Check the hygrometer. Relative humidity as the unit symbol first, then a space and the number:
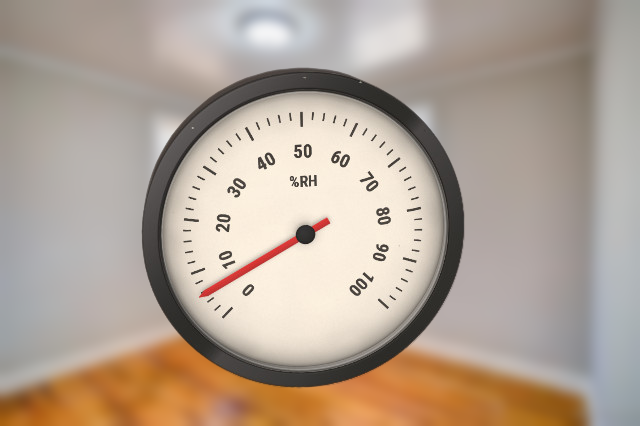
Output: % 6
